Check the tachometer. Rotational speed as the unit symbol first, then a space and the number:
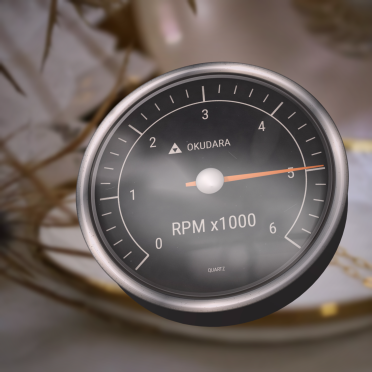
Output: rpm 5000
